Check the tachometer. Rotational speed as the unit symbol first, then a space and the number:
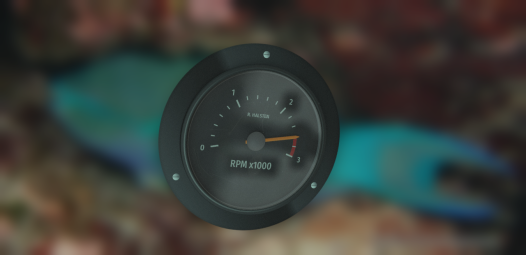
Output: rpm 2600
